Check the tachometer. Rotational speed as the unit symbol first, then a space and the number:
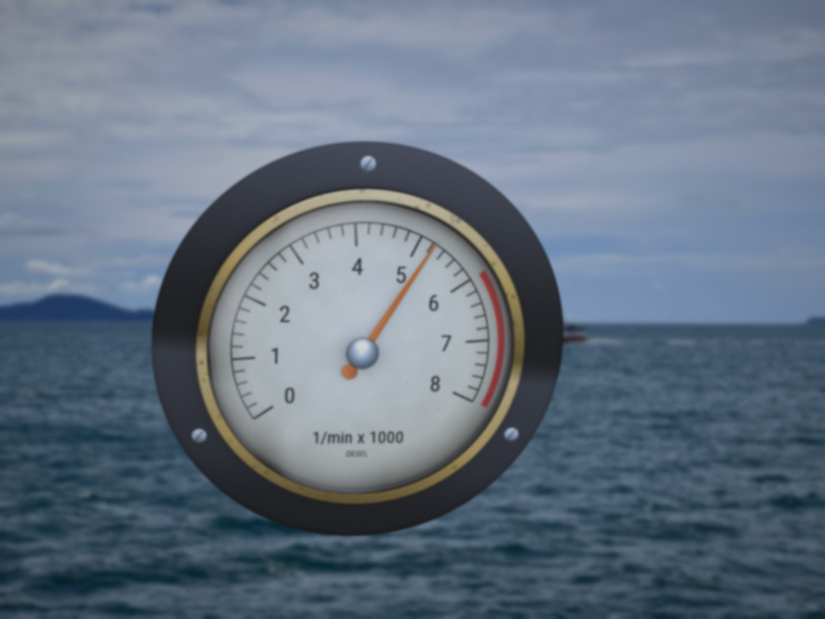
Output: rpm 5200
